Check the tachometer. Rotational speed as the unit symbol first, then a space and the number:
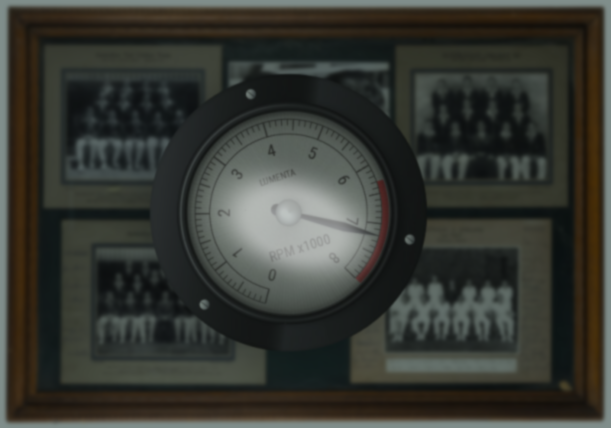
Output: rpm 7200
